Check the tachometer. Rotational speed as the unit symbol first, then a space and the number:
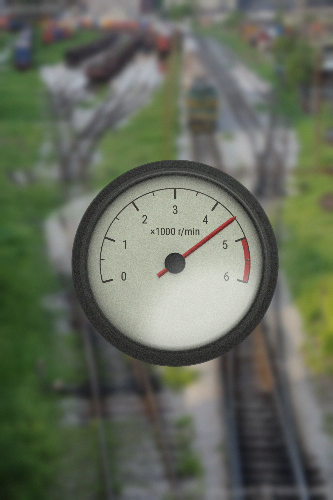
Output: rpm 4500
